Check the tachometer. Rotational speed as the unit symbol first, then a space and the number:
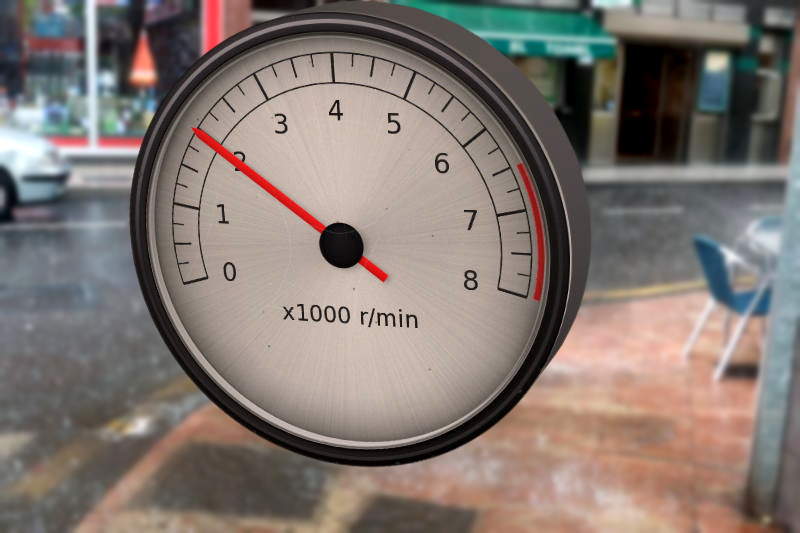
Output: rpm 2000
